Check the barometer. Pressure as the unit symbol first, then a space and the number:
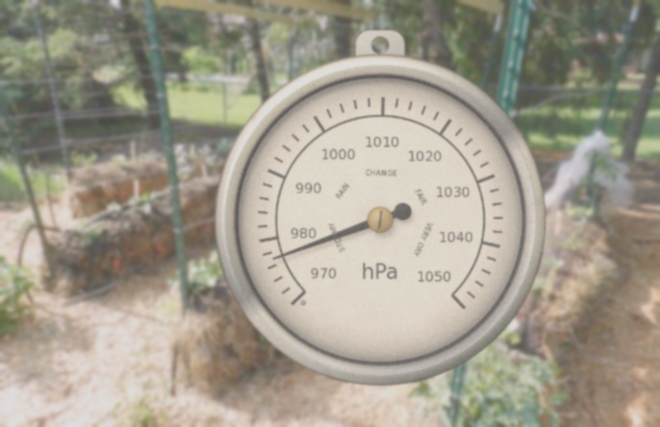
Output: hPa 977
